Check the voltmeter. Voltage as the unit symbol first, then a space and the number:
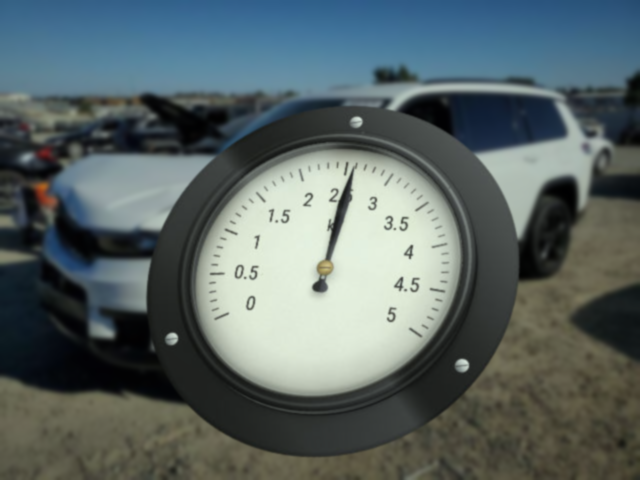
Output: kV 2.6
